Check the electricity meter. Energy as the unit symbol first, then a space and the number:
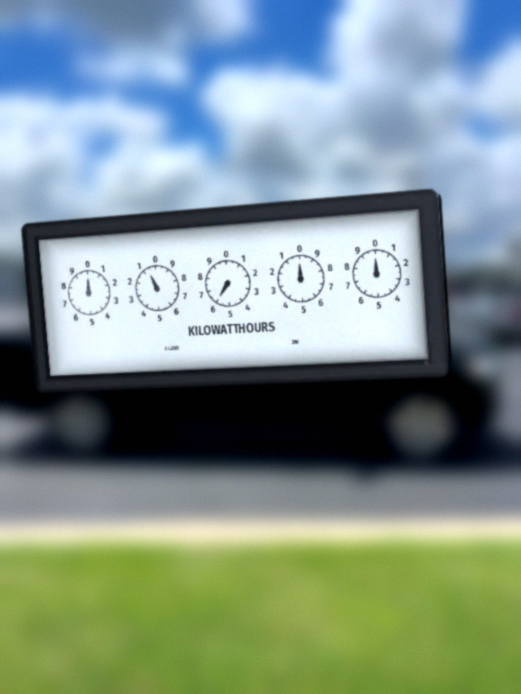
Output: kWh 600
